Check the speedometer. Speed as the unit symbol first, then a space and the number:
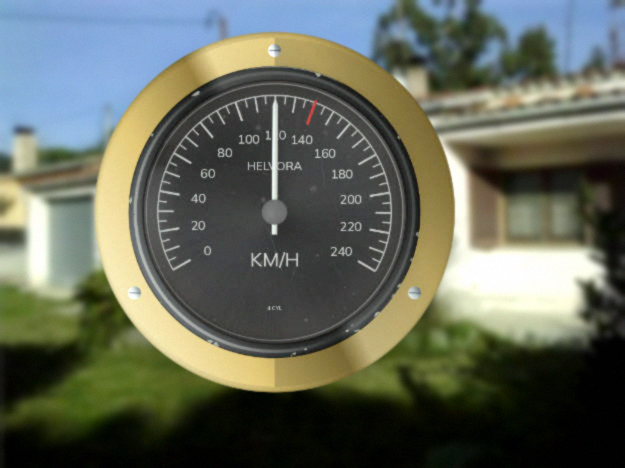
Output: km/h 120
